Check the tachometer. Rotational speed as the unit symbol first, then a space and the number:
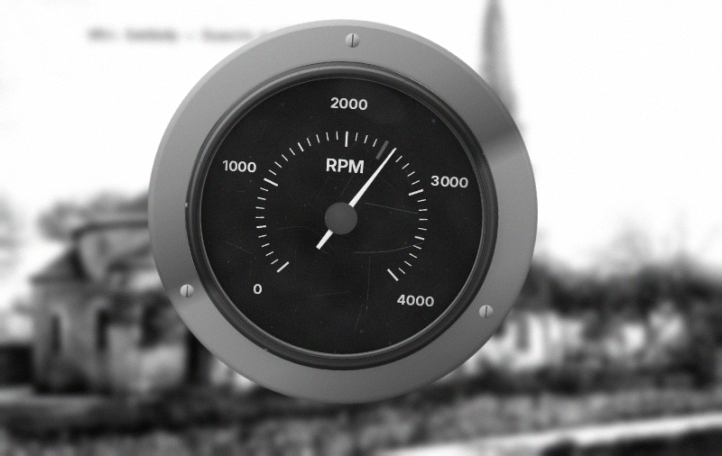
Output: rpm 2500
